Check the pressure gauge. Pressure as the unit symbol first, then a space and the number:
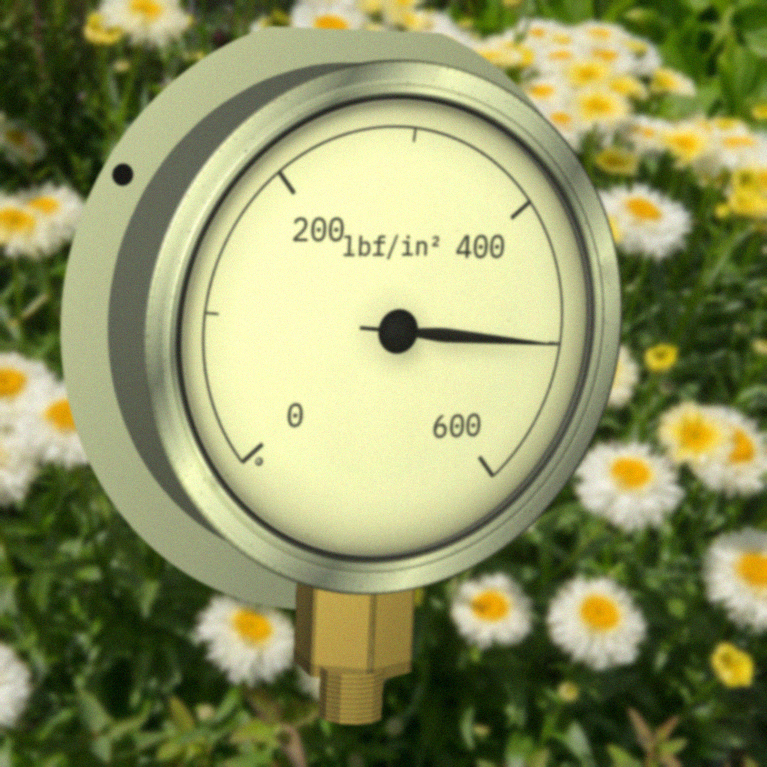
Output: psi 500
